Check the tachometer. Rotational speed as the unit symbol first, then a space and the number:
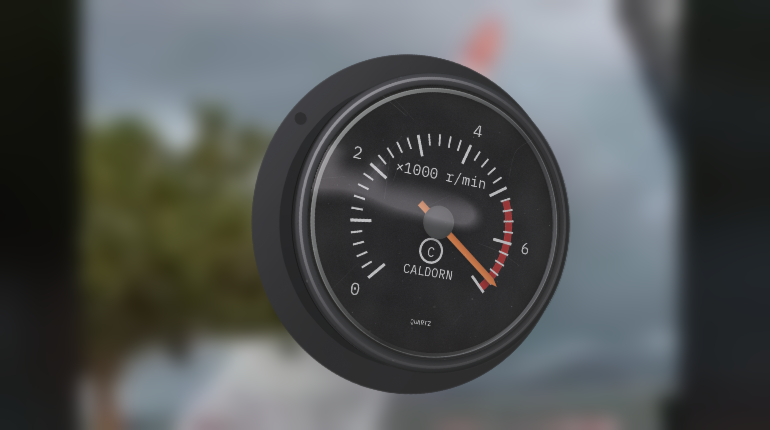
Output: rpm 6800
